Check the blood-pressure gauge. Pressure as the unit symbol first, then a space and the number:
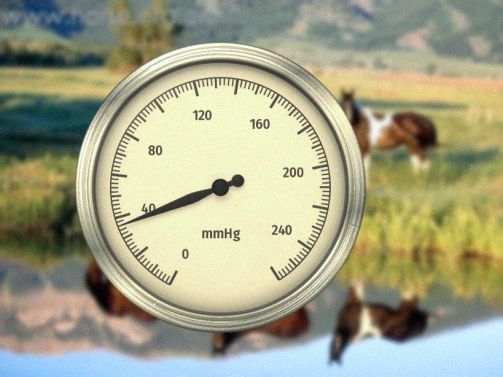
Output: mmHg 36
